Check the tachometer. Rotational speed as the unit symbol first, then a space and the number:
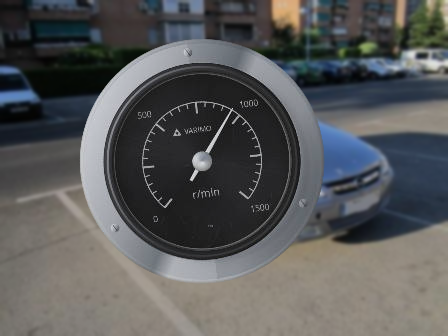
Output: rpm 950
